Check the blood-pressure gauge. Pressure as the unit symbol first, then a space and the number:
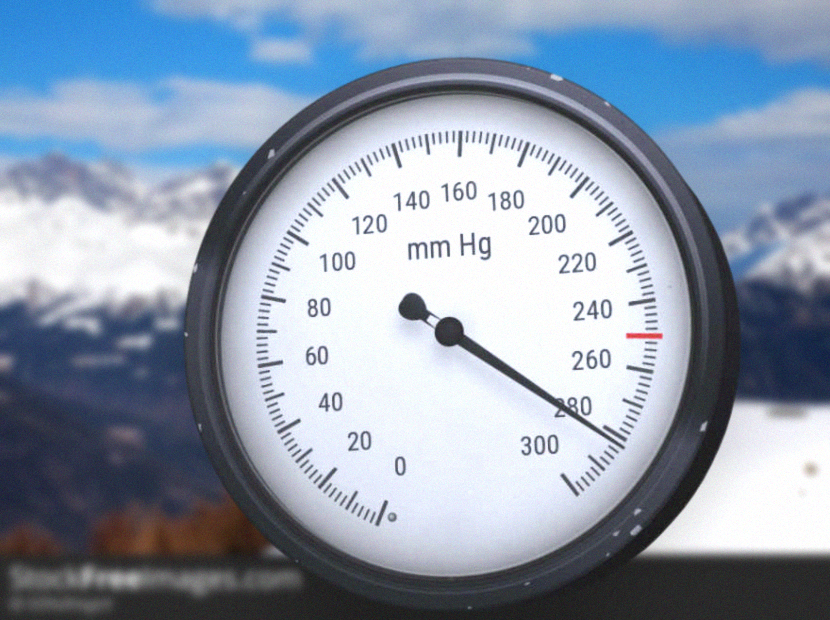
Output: mmHg 282
